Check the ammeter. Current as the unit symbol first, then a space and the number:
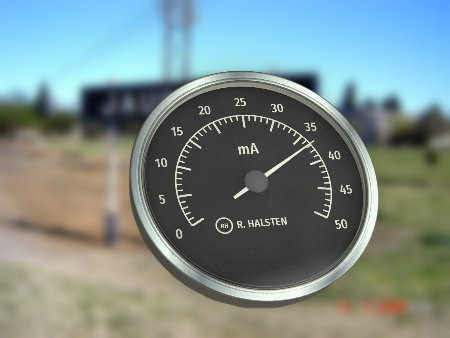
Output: mA 37
